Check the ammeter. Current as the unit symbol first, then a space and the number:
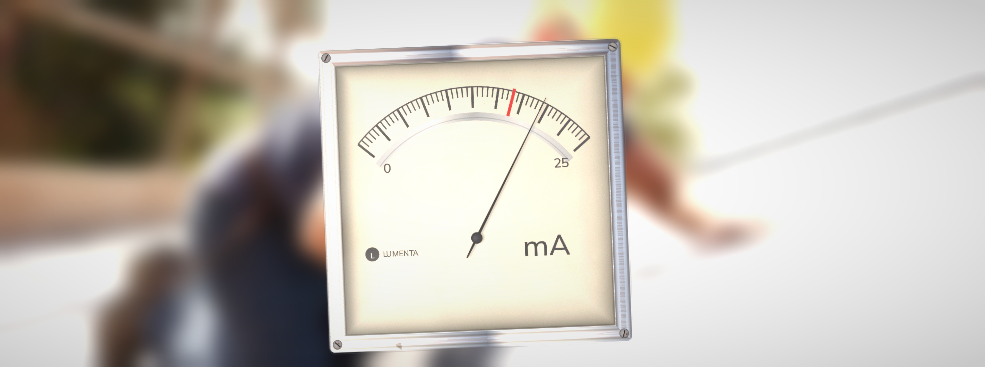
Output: mA 19.5
